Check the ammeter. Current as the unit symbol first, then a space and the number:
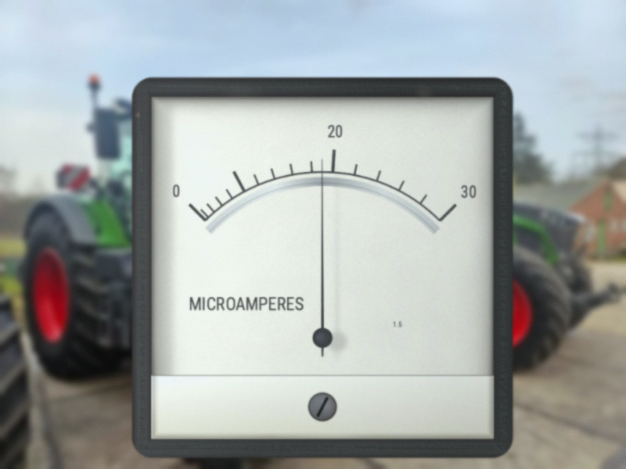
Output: µA 19
